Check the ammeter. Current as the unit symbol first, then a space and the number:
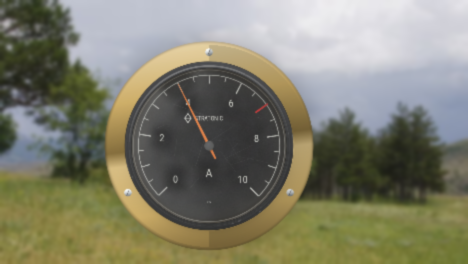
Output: A 4
